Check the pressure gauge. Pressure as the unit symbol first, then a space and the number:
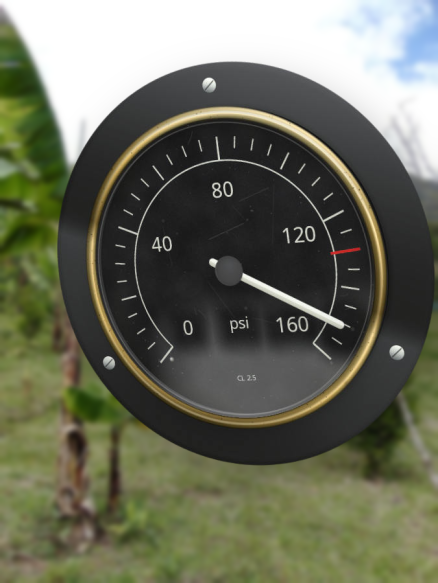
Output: psi 150
